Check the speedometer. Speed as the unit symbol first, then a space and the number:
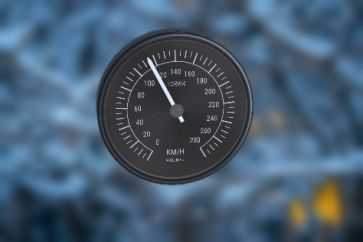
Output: km/h 115
